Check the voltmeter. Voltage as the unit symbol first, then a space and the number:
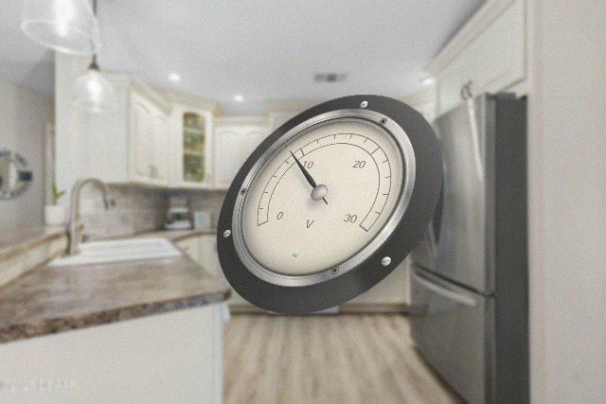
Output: V 9
